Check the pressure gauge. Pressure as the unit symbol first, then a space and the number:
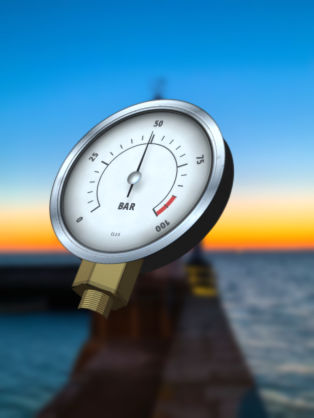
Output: bar 50
